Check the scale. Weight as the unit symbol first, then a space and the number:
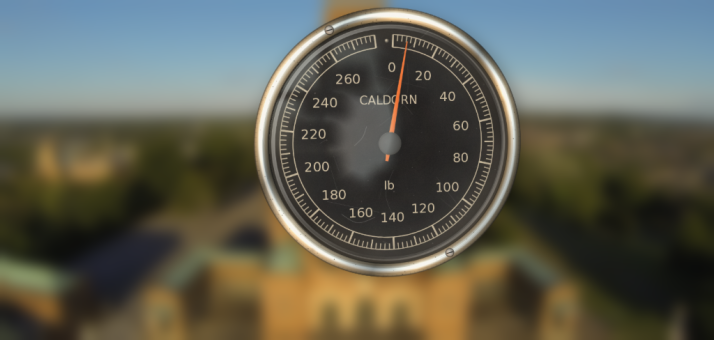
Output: lb 6
